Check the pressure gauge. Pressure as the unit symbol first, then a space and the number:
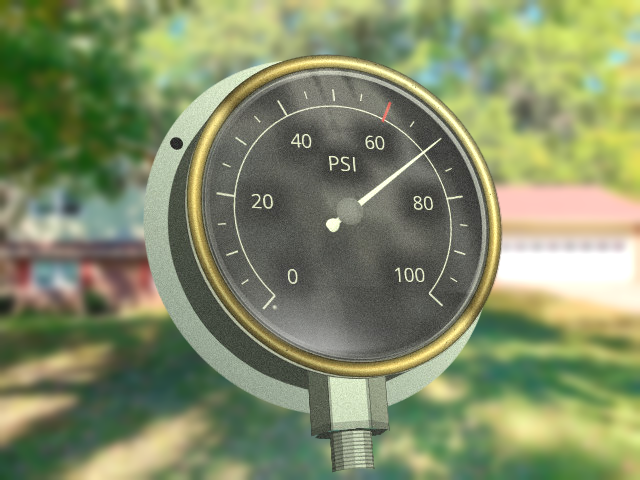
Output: psi 70
